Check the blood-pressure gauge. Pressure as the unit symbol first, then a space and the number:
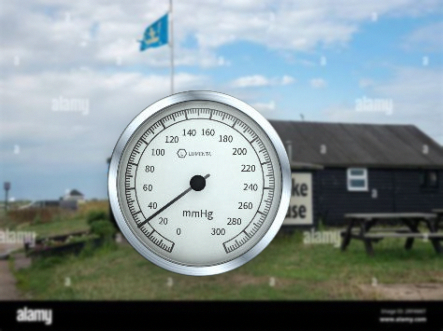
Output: mmHg 30
